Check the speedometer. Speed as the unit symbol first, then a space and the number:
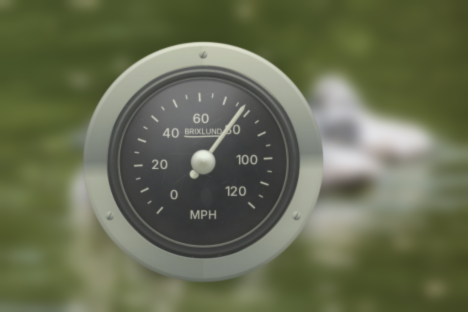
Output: mph 77.5
